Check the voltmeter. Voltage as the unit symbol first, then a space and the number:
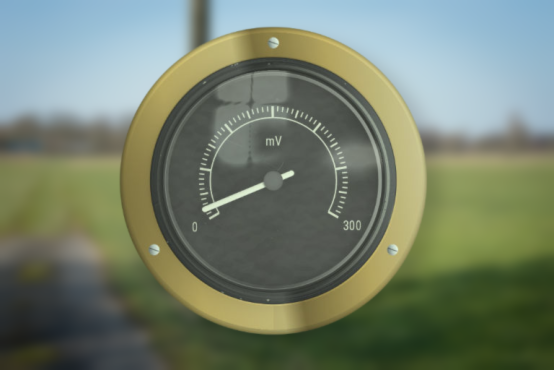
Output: mV 10
